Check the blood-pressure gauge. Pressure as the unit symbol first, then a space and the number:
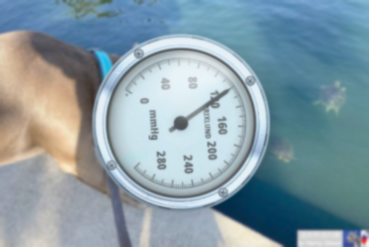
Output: mmHg 120
